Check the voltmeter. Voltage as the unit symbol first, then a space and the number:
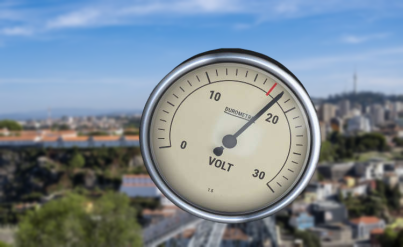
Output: V 18
